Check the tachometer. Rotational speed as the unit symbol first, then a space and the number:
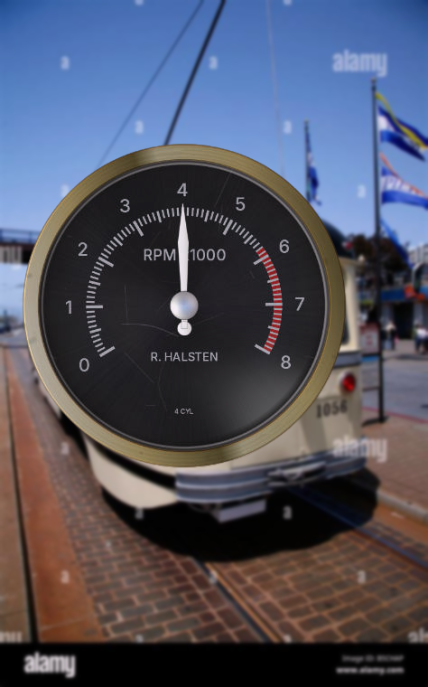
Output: rpm 4000
